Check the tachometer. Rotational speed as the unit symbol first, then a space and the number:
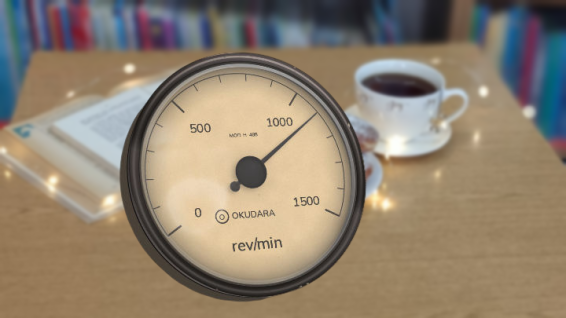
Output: rpm 1100
